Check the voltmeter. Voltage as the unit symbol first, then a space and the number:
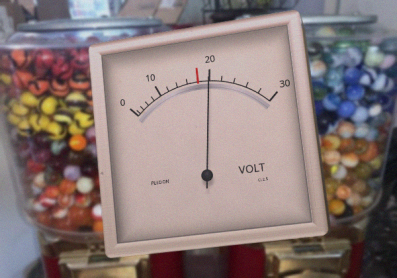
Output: V 20
